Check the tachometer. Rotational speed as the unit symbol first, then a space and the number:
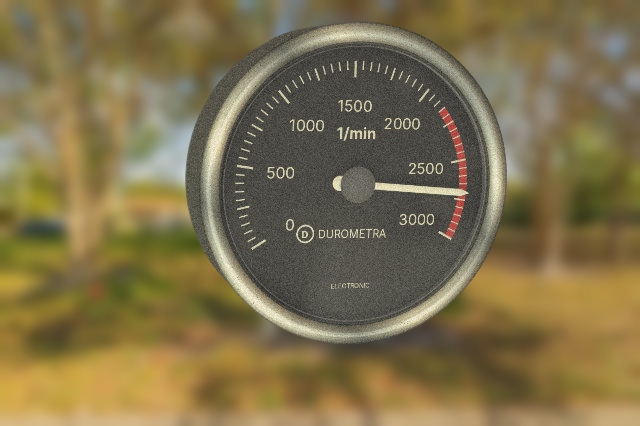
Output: rpm 2700
